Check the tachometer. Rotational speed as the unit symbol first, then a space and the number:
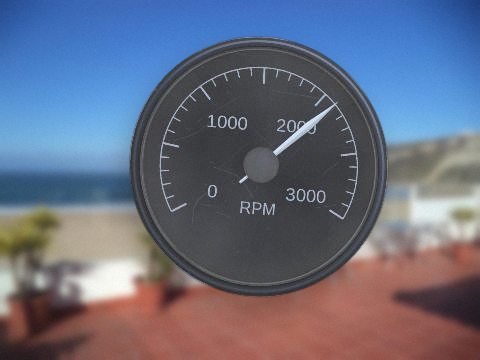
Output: rpm 2100
